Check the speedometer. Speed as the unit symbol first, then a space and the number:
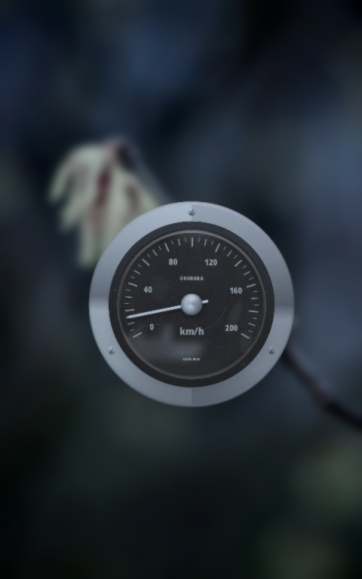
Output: km/h 15
